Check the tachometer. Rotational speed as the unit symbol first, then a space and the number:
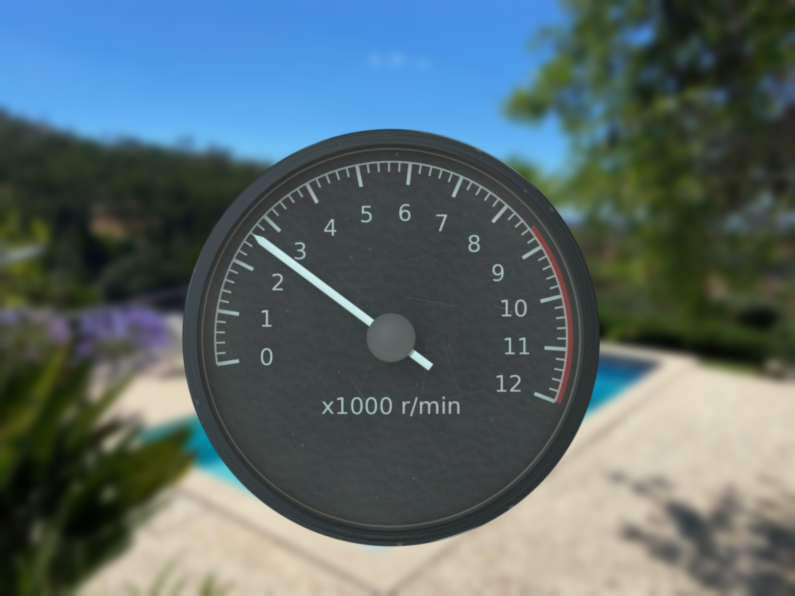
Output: rpm 2600
